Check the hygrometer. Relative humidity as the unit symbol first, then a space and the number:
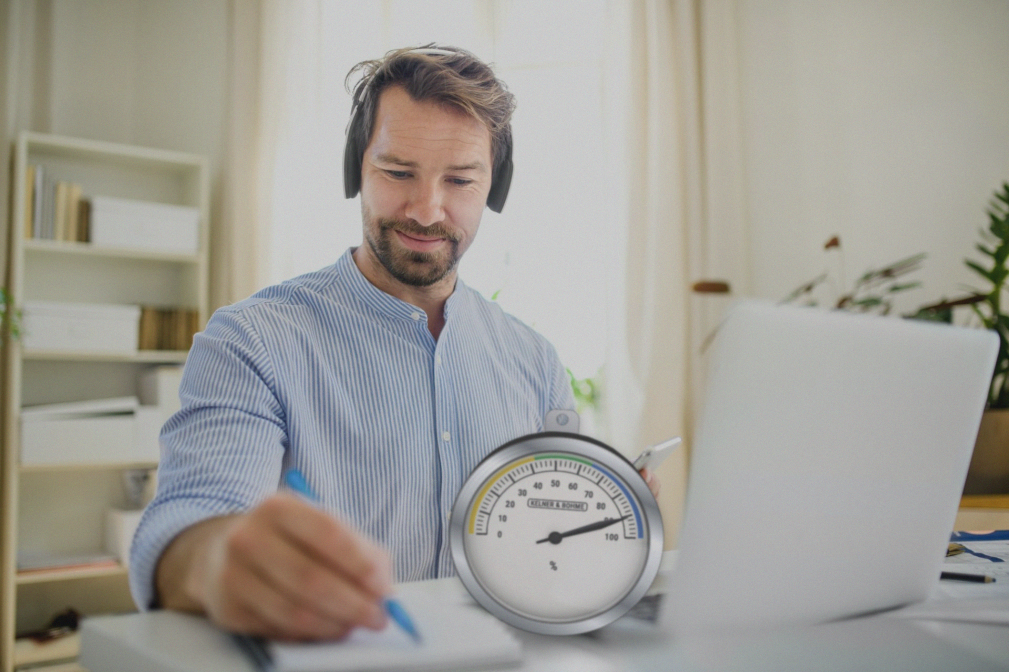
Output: % 90
